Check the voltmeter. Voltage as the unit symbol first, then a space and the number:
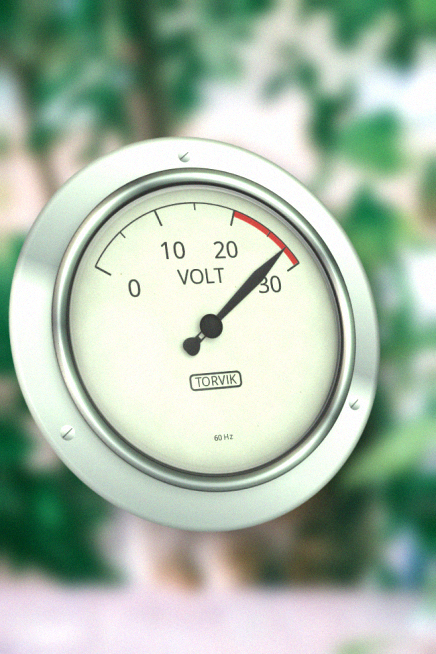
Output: V 27.5
